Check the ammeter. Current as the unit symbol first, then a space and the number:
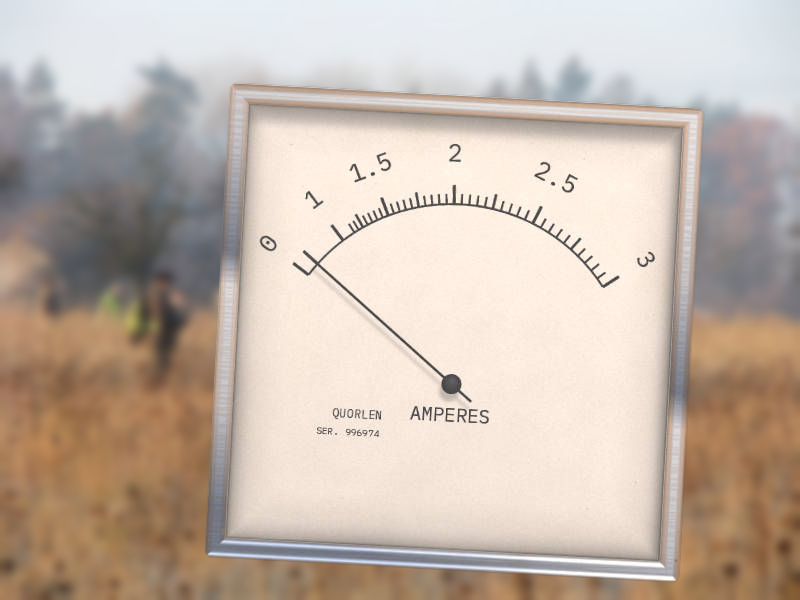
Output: A 0.5
